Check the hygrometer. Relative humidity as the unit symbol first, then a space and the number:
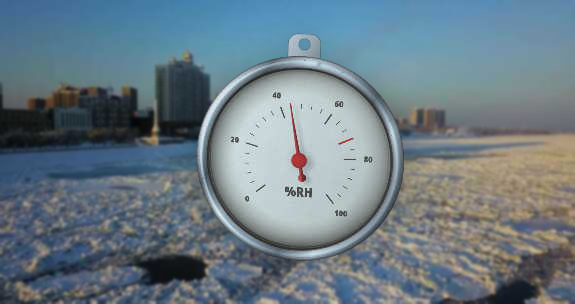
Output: % 44
